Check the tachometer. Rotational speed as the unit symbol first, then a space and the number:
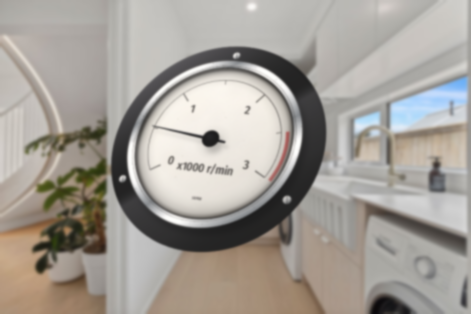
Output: rpm 500
